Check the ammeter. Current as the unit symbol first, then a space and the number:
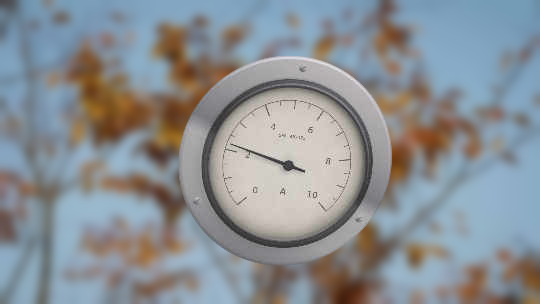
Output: A 2.25
